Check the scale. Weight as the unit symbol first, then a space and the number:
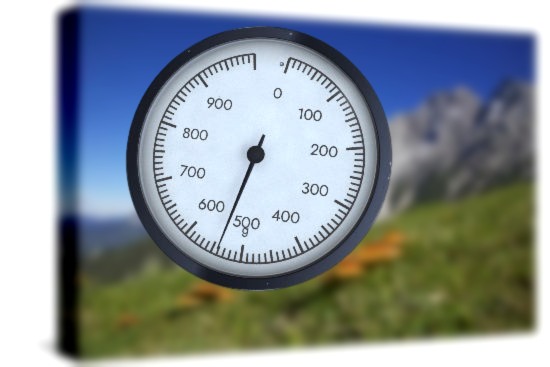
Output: g 540
